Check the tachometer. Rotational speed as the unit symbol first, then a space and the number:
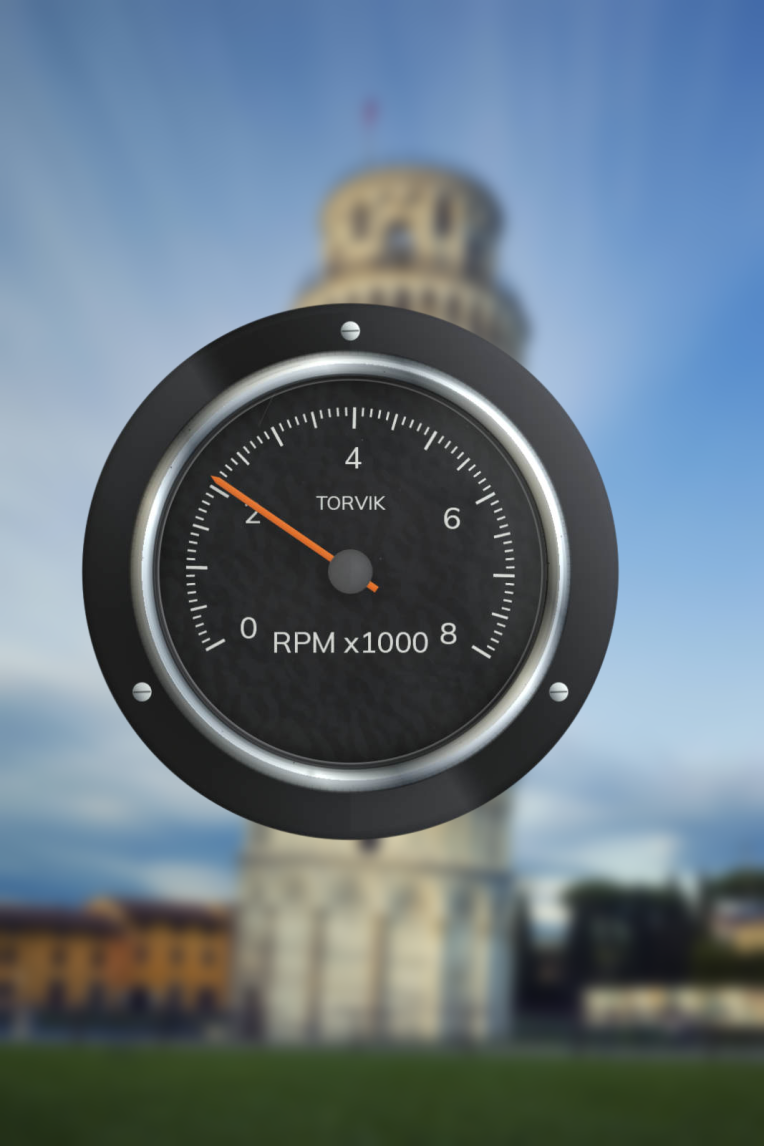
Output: rpm 2100
